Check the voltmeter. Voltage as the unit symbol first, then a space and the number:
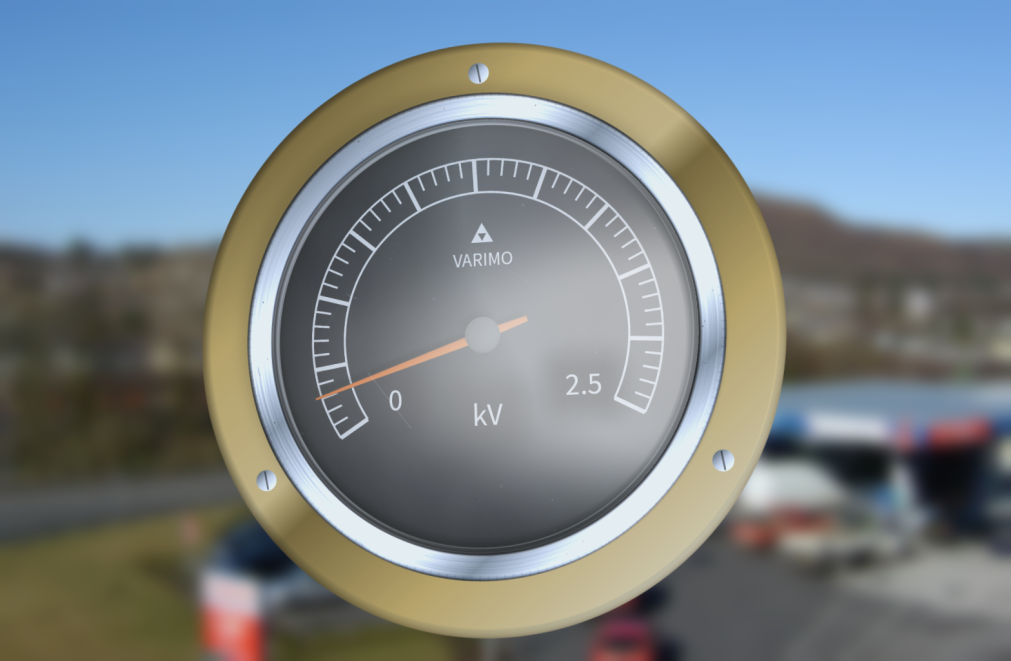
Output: kV 0.15
